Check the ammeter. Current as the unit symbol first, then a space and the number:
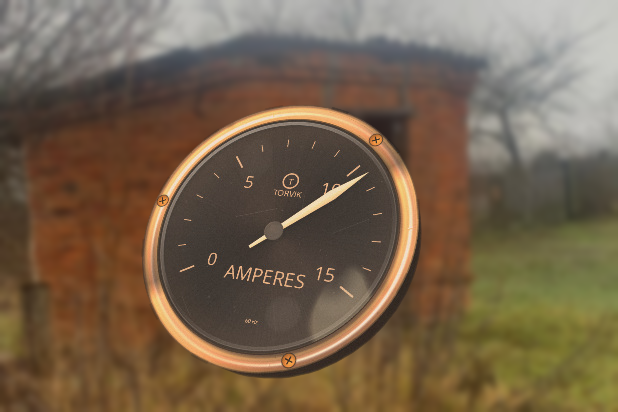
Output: A 10.5
